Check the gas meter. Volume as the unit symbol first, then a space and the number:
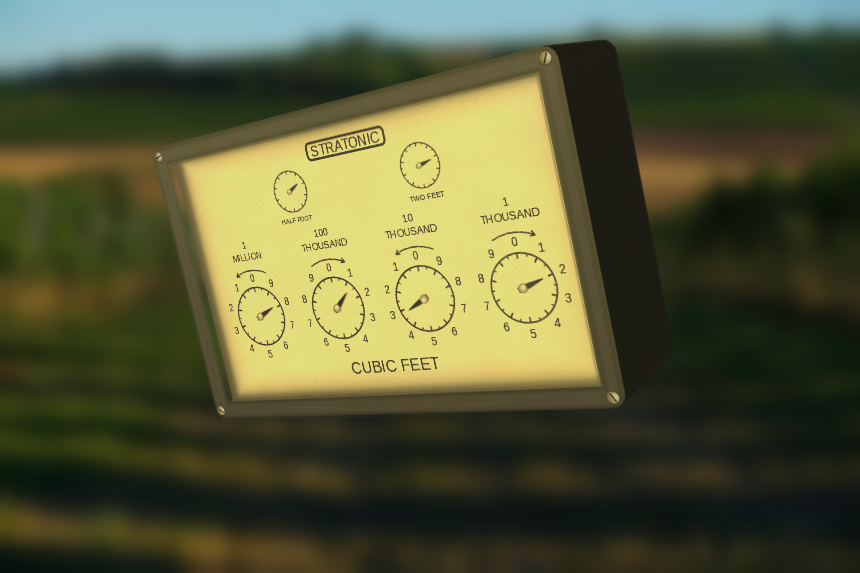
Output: ft³ 813200
